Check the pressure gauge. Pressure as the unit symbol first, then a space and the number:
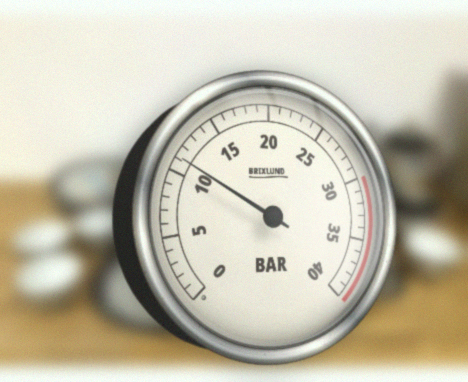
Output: bar 11
